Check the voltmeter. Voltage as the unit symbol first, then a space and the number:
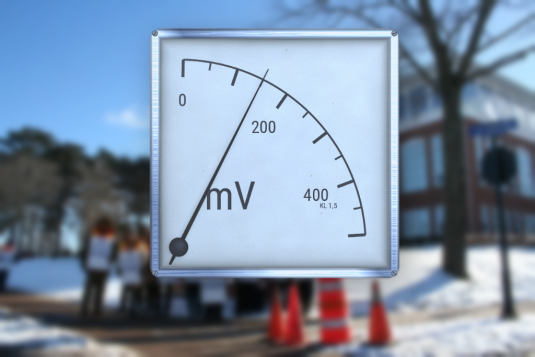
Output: mV 150
